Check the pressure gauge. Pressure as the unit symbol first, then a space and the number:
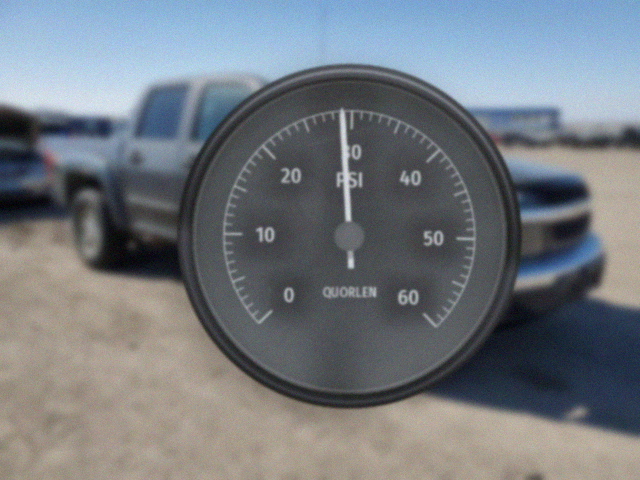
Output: psi 29
